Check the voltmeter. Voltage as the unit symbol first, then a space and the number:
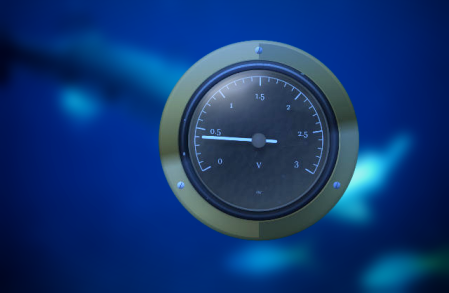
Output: V 0.4
